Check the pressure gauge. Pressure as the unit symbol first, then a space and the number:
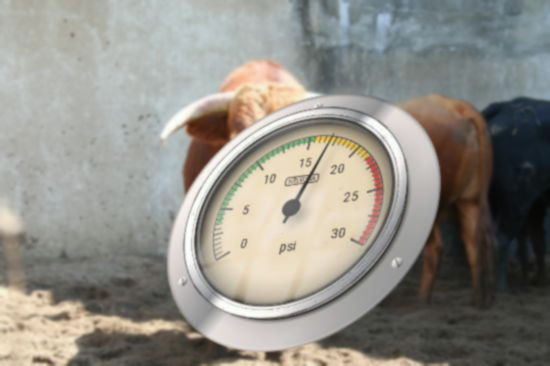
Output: psi 17.5
